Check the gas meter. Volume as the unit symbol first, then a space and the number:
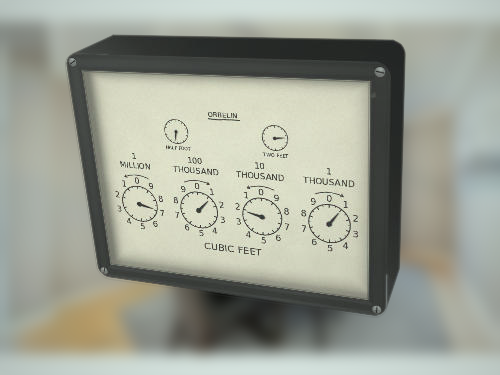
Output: ft³ 712100
